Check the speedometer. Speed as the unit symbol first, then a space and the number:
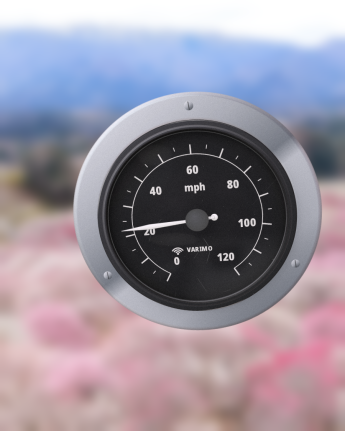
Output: mph 22.5
